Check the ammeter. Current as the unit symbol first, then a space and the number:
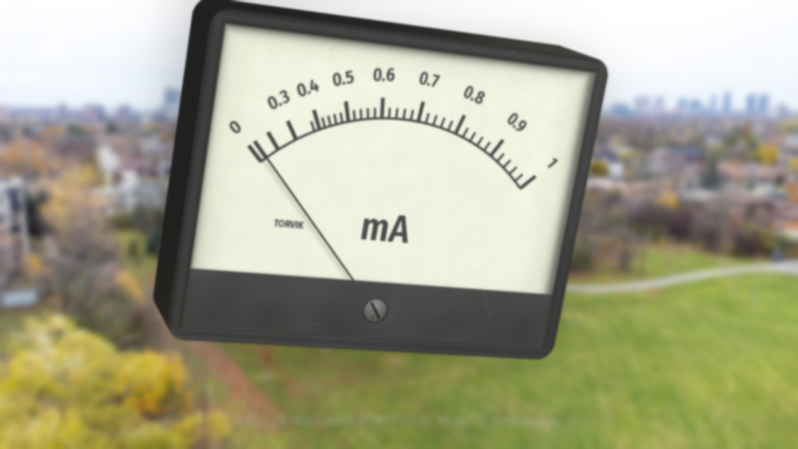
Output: mA 0.1
